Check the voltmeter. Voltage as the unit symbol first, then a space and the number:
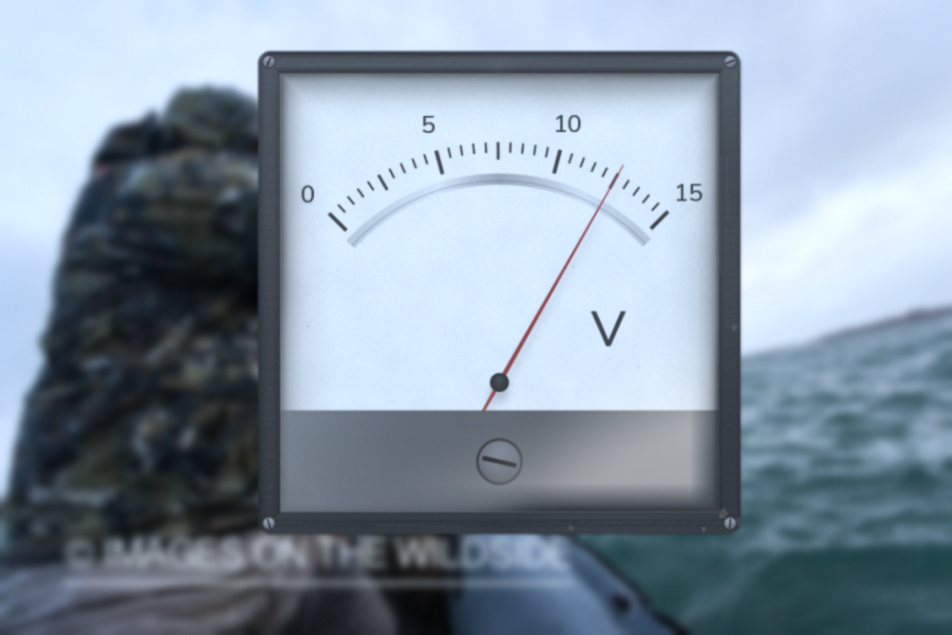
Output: V 12.5
